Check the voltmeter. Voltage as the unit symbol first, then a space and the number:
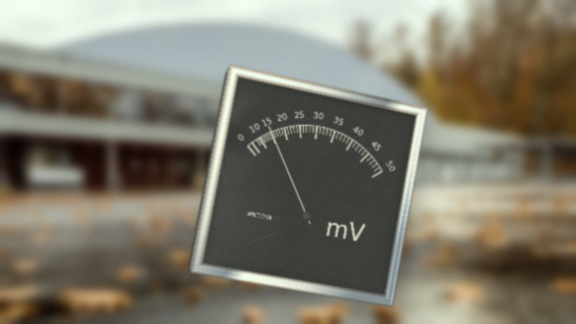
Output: mV 15
